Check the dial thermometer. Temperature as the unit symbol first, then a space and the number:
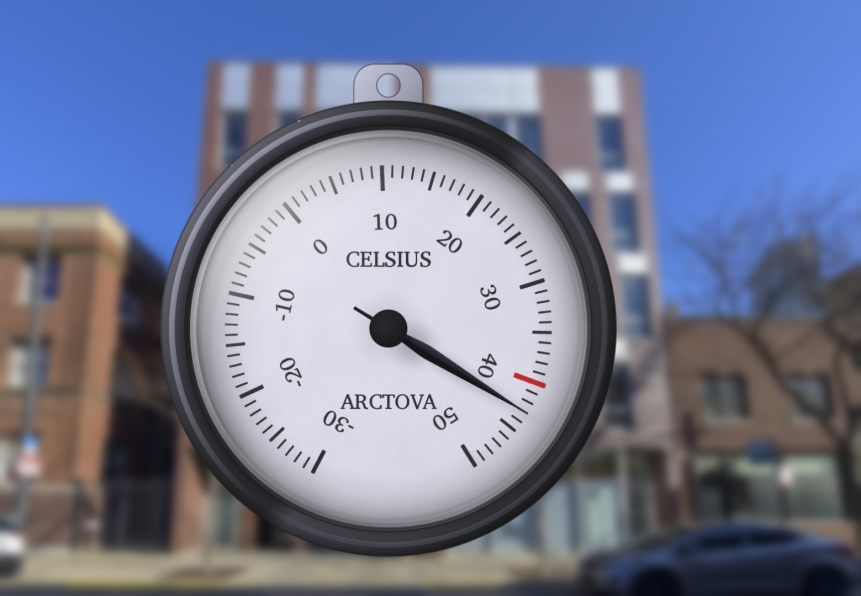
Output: °C 43
